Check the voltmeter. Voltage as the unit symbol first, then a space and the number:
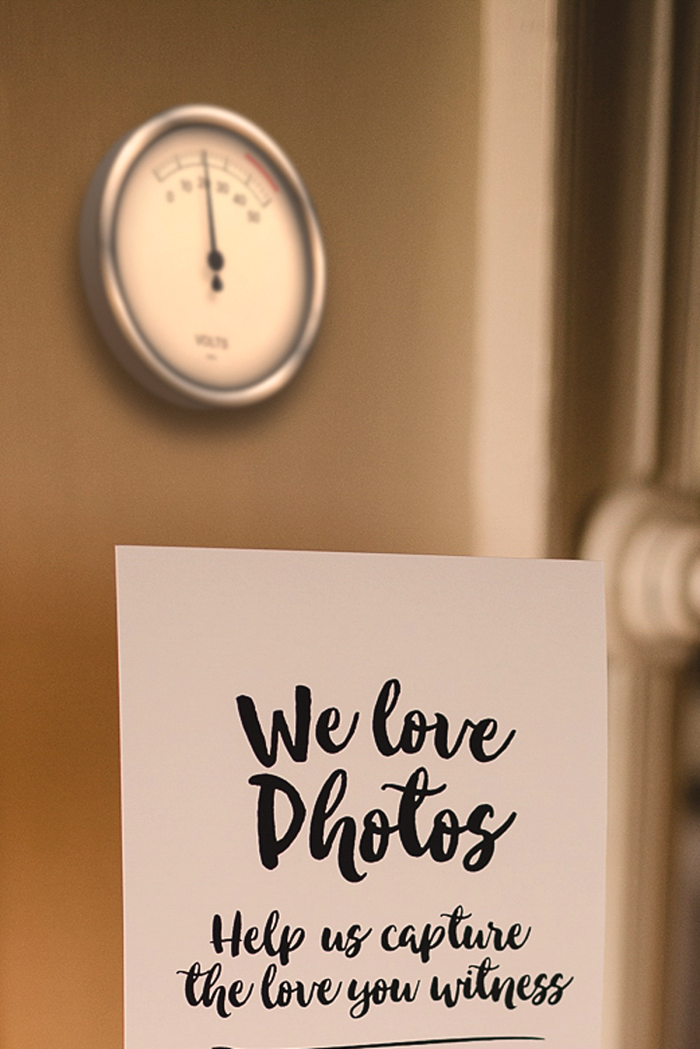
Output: V 20
